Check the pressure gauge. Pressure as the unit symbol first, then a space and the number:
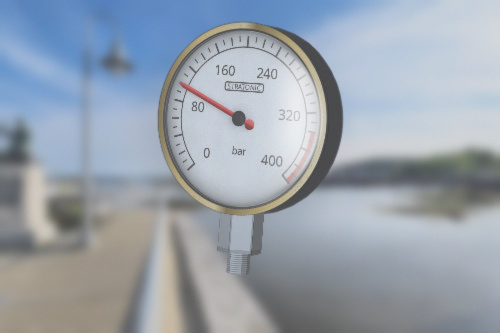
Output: bar 100
